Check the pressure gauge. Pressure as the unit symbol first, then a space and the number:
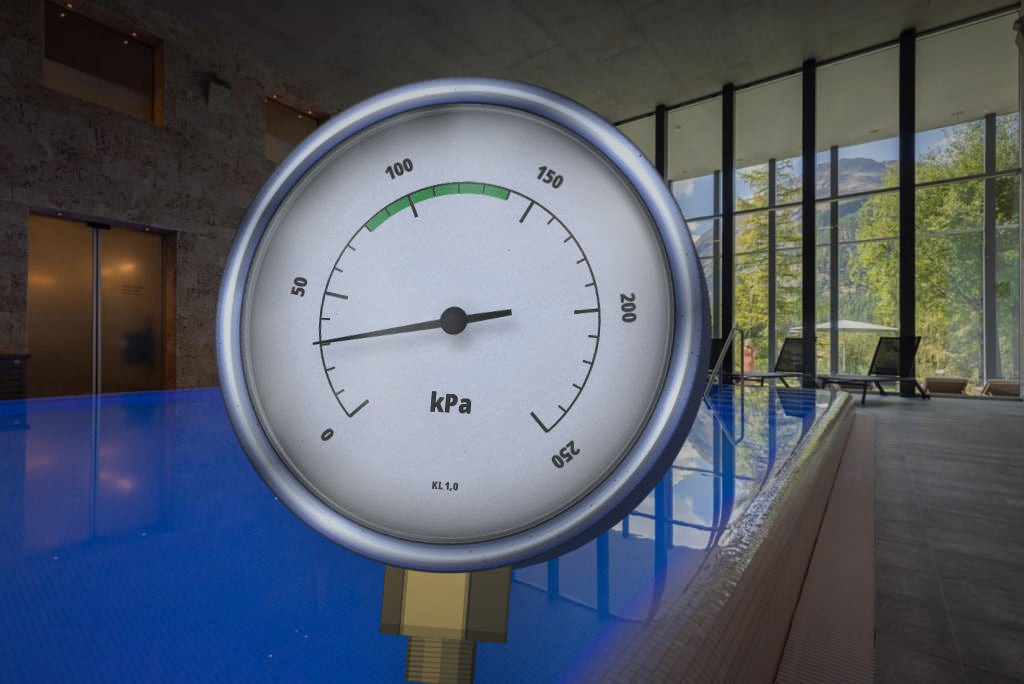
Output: kPa 30
